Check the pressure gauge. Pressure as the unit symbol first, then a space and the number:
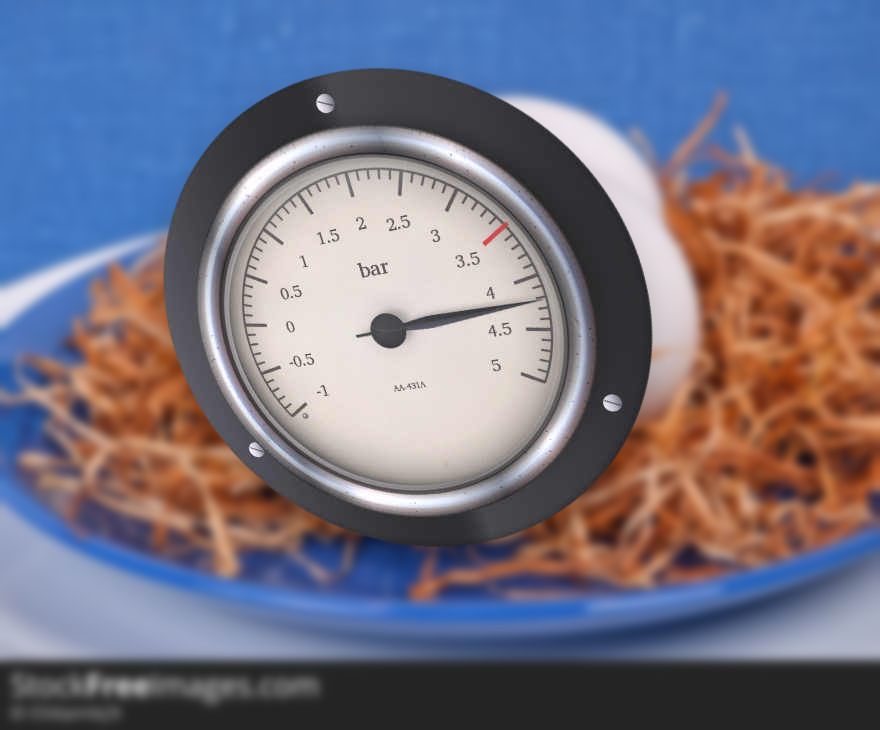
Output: bar 4.2
